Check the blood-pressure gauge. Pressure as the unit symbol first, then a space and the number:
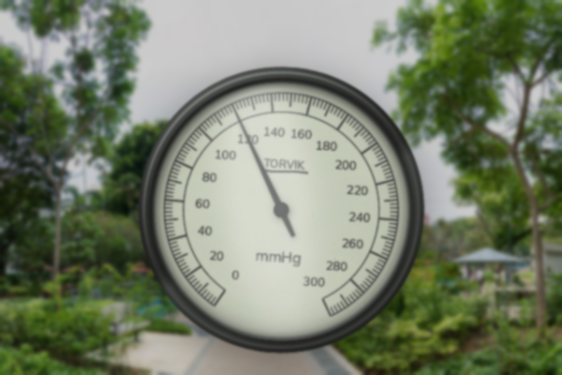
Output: mmHg 120
